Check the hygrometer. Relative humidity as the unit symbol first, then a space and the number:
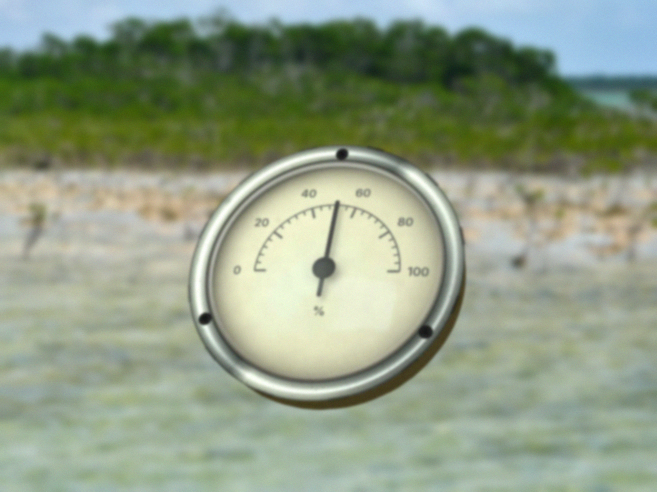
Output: % 52
